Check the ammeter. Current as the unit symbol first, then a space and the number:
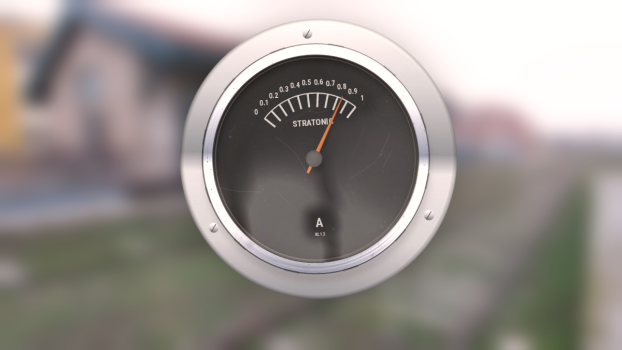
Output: A 0.85
